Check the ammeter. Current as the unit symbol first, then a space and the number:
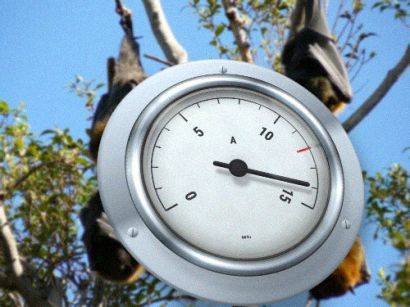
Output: A 14
